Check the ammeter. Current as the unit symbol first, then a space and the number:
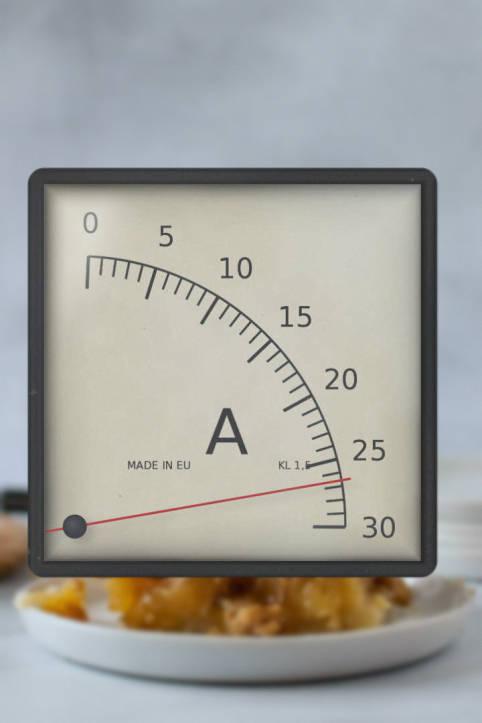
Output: A 26.5
